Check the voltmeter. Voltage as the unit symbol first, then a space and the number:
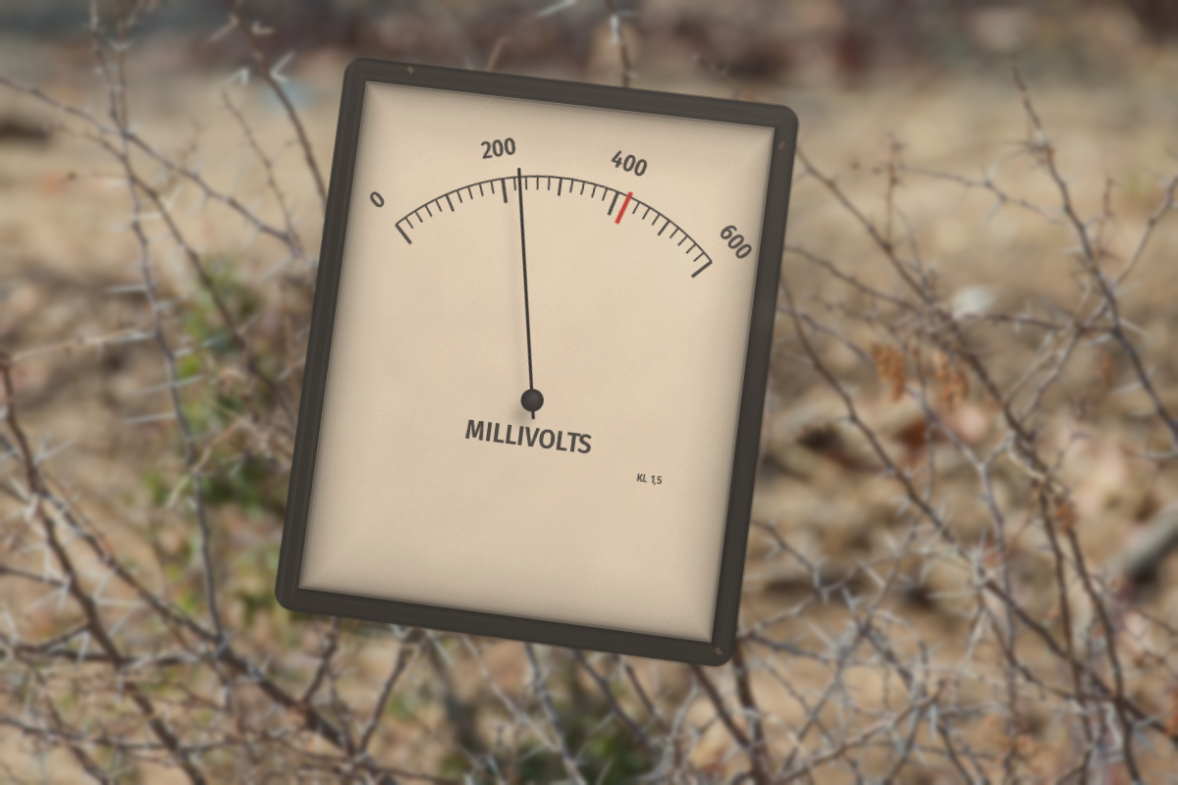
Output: mV 230
